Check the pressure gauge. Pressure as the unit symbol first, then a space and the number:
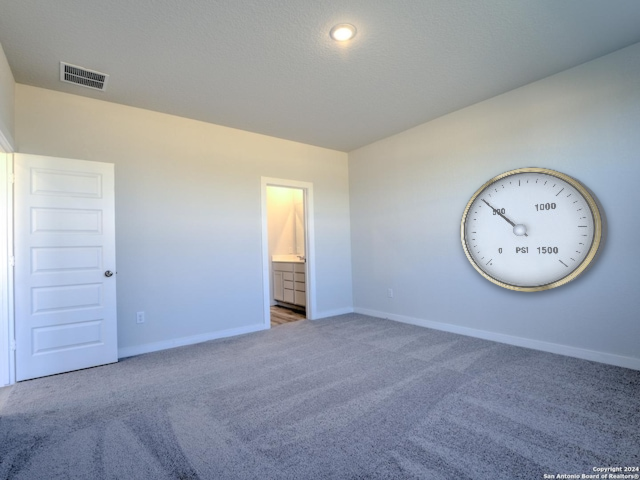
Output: psi 500
